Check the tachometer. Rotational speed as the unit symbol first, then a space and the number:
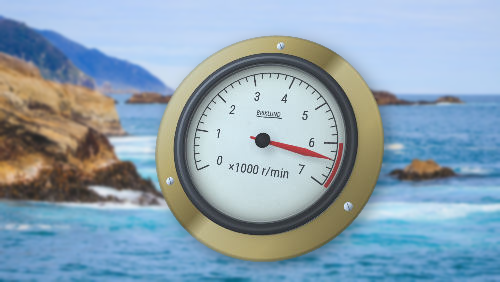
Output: rpm 6400
